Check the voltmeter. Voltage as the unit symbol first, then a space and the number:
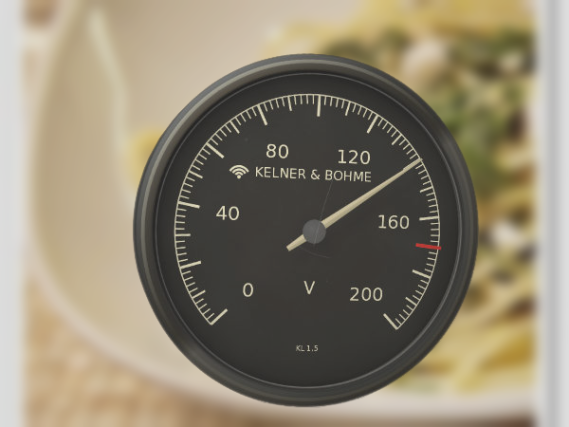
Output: V 140
